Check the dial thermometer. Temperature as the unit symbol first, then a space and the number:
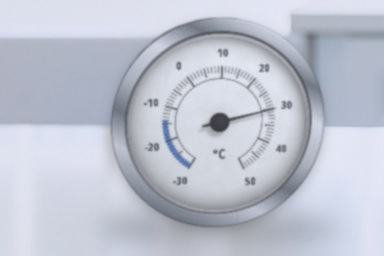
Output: °C 30
